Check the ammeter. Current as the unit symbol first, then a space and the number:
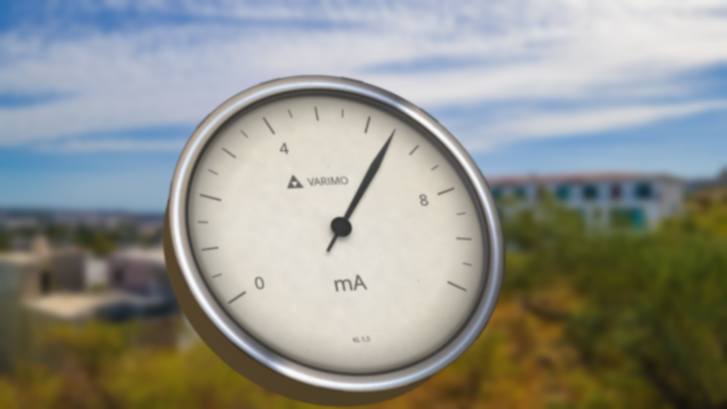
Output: mA 6.5
